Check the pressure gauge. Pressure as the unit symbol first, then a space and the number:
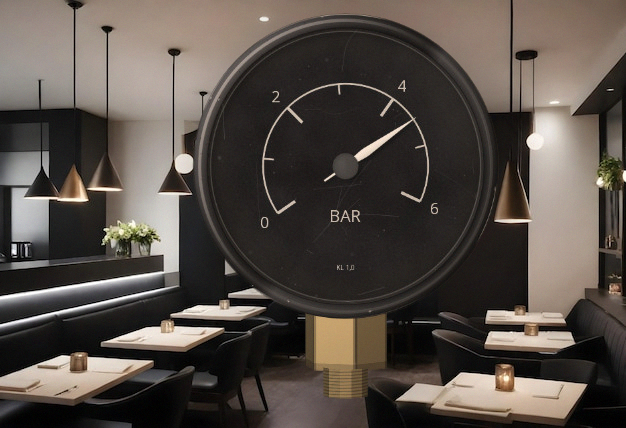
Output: bar 4.5
